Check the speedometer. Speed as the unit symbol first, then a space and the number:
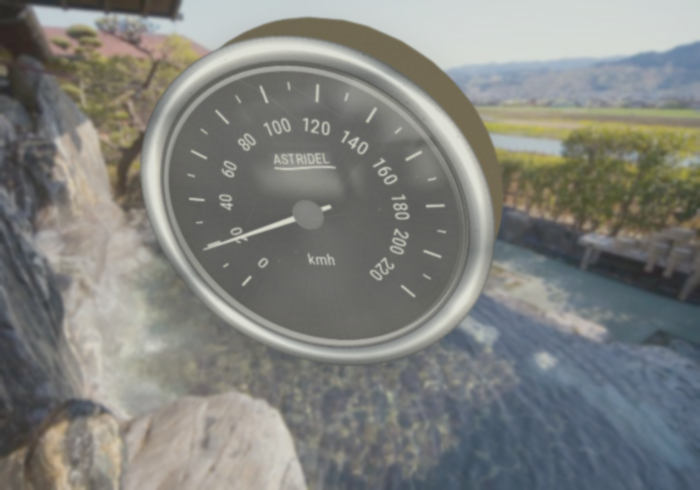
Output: km/h 20
